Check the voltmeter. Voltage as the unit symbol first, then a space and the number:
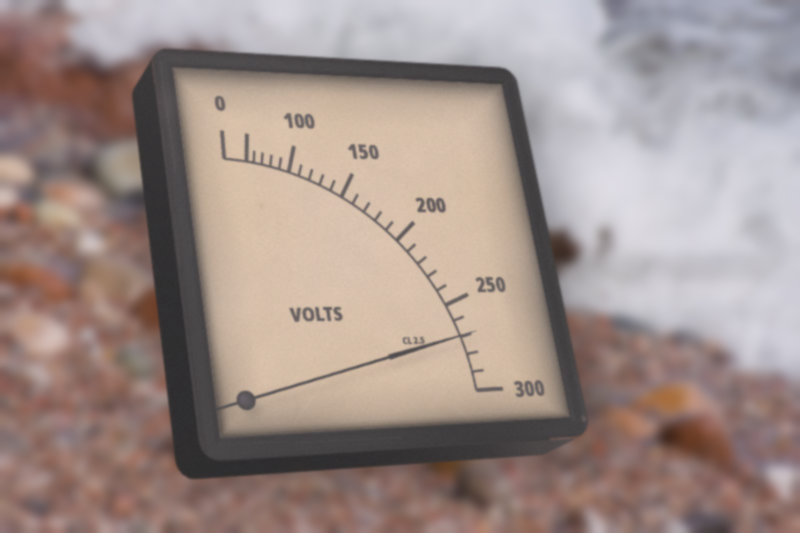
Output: V 270
